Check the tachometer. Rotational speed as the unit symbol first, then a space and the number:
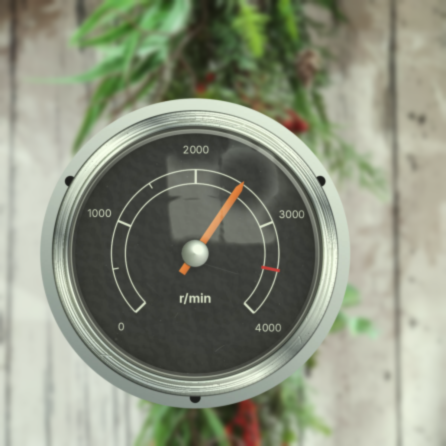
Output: rpm 2500
